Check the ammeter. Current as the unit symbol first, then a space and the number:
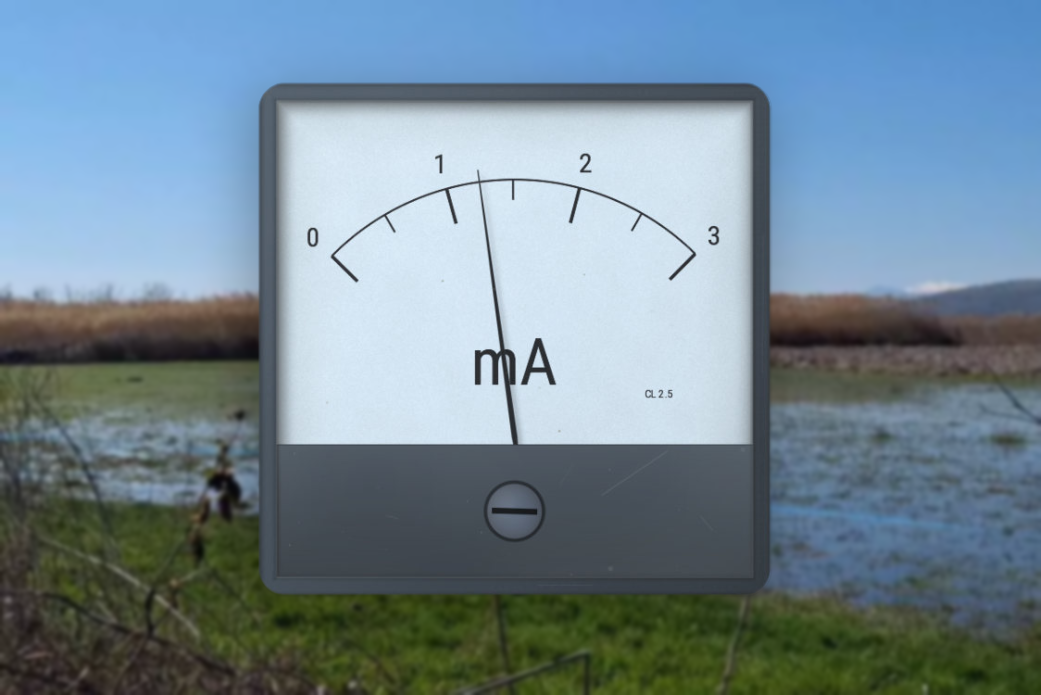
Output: mA 1.25
